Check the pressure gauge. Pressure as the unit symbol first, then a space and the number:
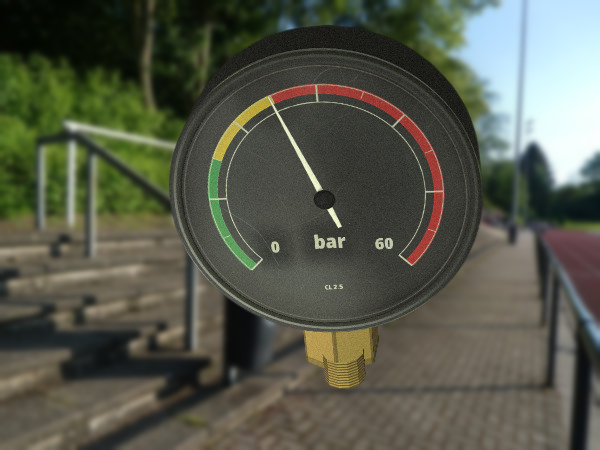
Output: bar 25
